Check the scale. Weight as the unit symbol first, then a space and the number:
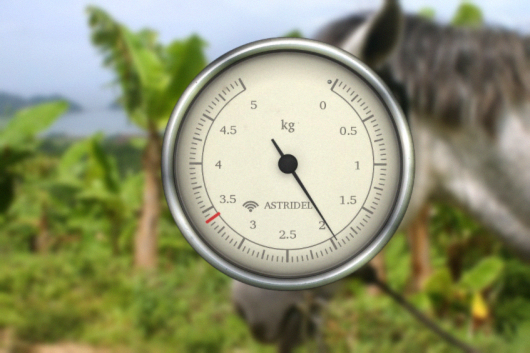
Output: kg 1.95
